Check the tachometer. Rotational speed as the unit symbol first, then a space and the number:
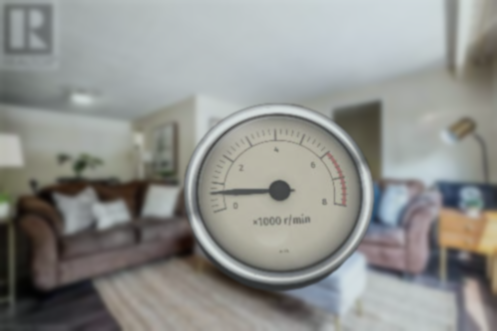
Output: rpm 600
